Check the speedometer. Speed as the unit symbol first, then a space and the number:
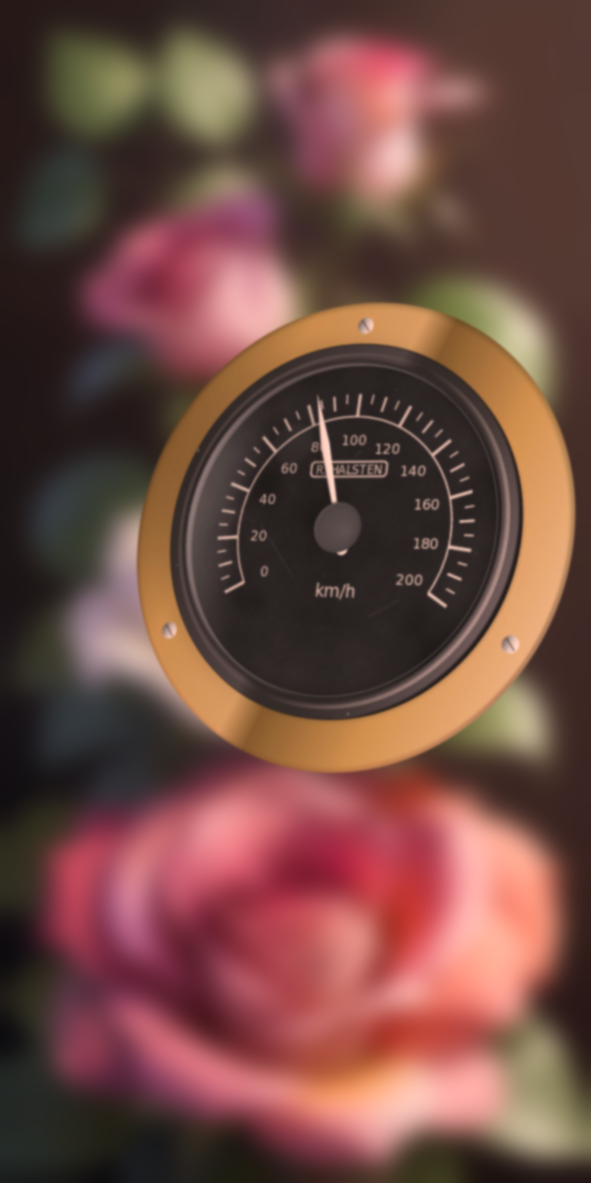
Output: km/h 85
